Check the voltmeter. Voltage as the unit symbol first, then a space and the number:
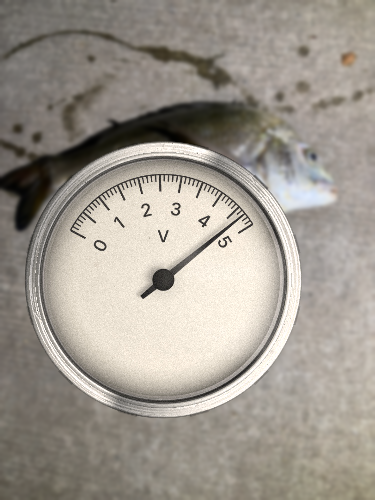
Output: V 4.7
